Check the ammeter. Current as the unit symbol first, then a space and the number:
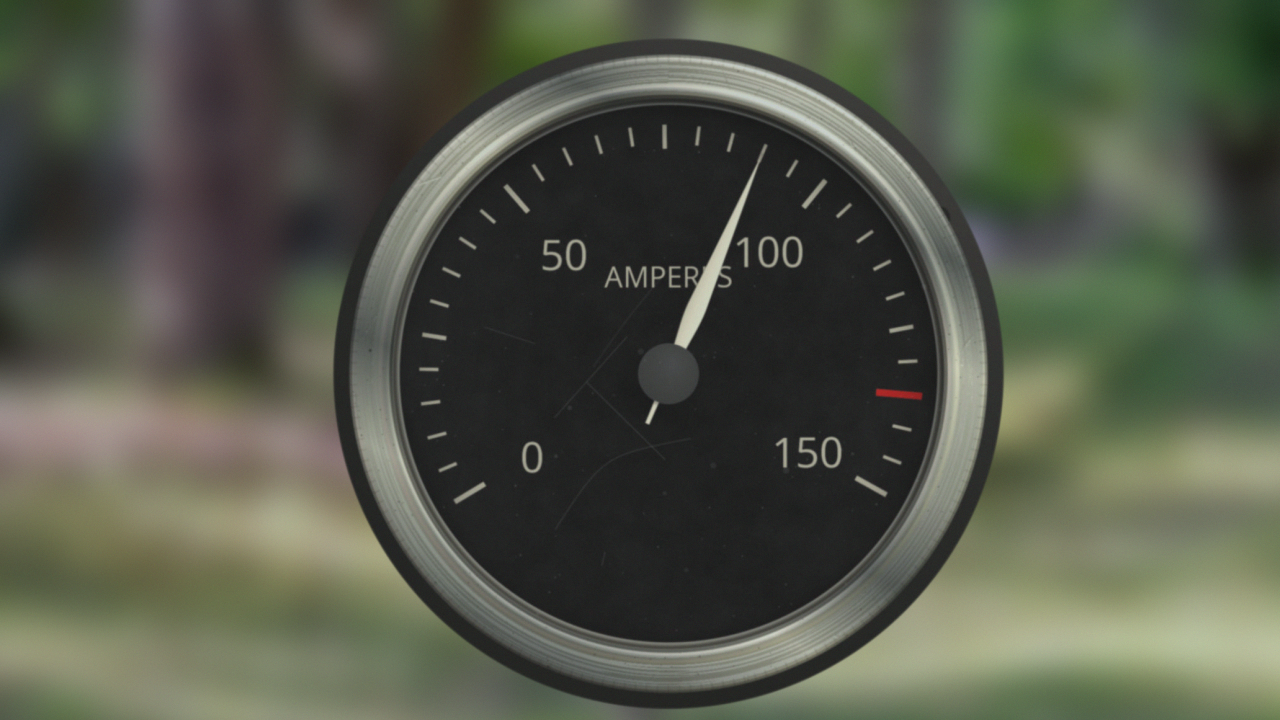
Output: A 90
